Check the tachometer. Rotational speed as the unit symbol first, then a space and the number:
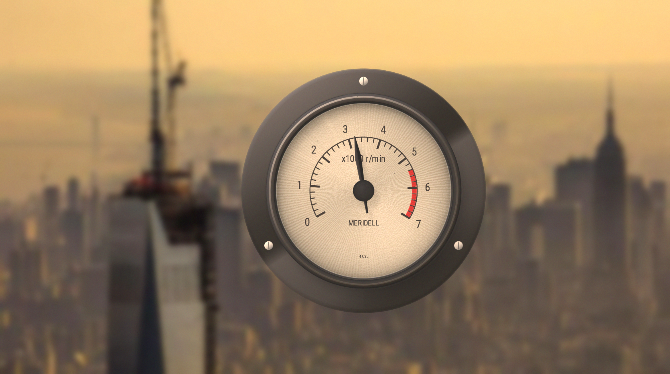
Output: rpm 3200
